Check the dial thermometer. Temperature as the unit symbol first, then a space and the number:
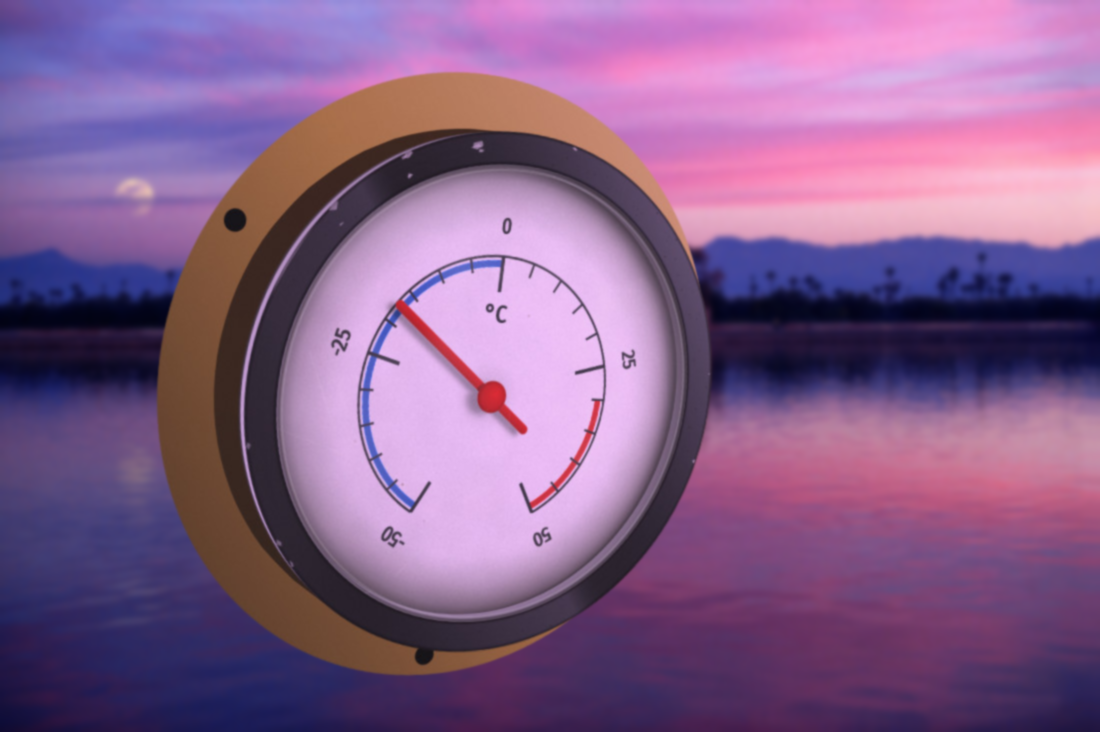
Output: °C -17.5
